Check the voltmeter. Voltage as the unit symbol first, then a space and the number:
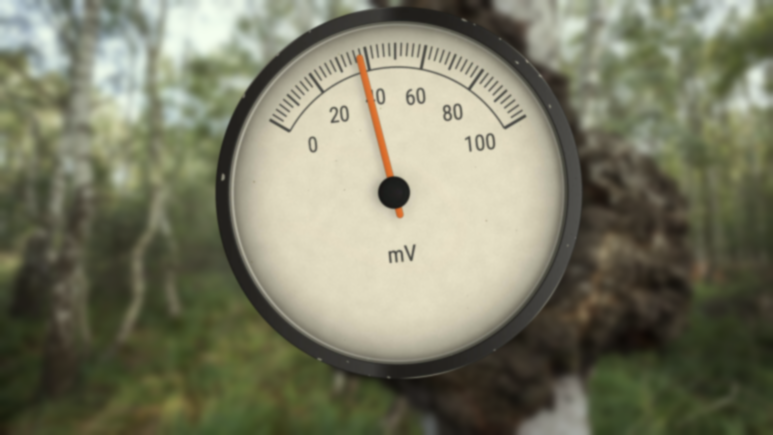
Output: mV 38
